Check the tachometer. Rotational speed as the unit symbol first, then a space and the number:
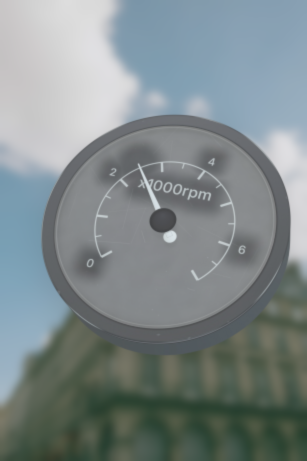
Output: rpm 2500
